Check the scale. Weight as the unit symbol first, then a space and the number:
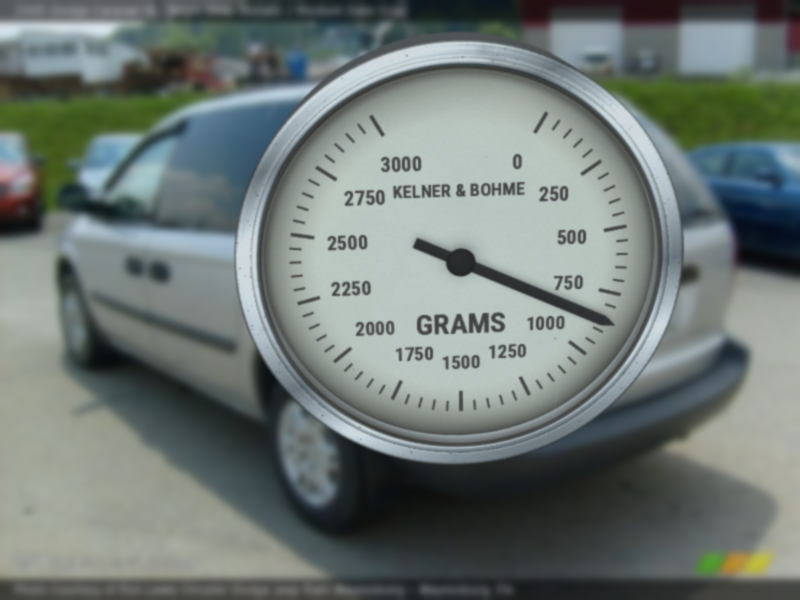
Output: g 850
